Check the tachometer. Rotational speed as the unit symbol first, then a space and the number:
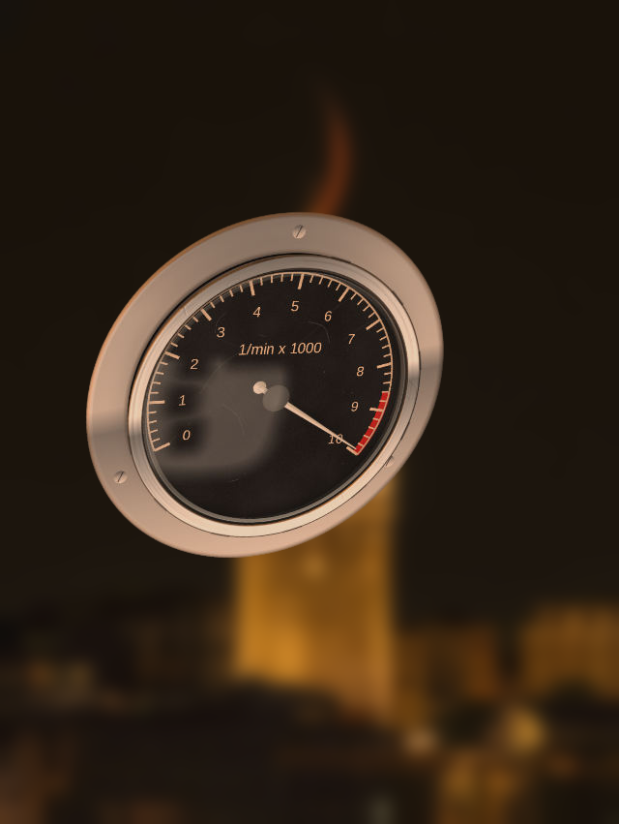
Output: rpm 9900
